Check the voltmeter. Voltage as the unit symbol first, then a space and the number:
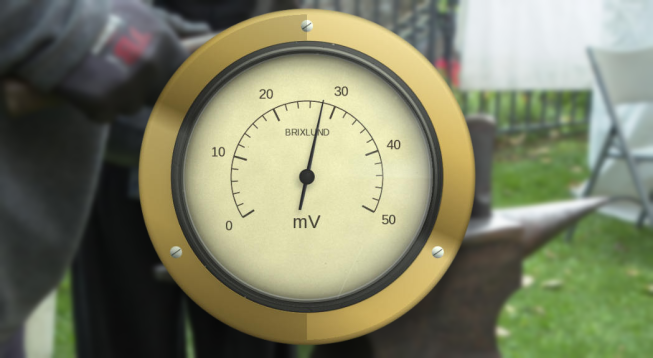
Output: mV 28
